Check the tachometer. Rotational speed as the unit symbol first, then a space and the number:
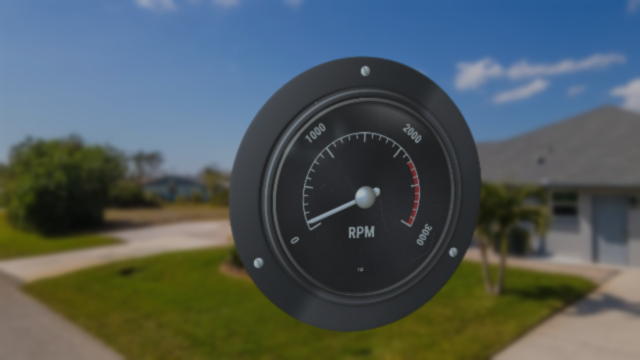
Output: rpm 100
